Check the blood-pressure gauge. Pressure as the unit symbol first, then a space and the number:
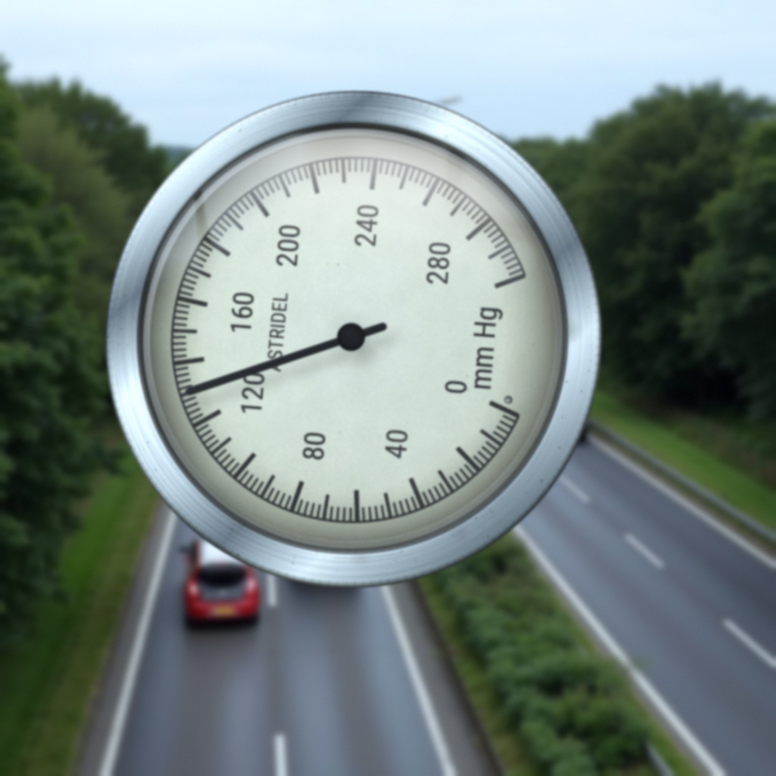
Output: mmHg 130
